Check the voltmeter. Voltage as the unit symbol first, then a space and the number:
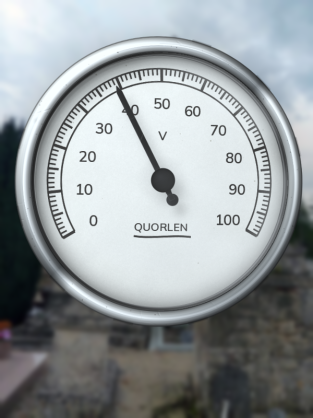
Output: V 39
